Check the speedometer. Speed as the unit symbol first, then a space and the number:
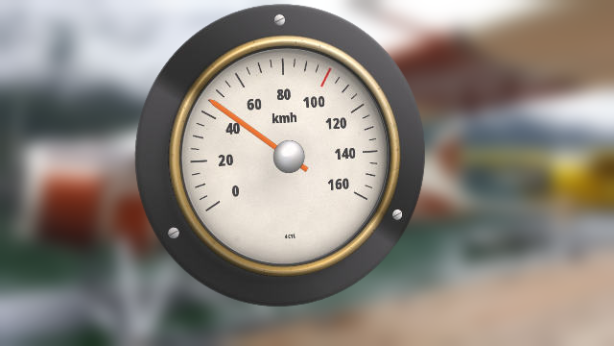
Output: km/h 45
